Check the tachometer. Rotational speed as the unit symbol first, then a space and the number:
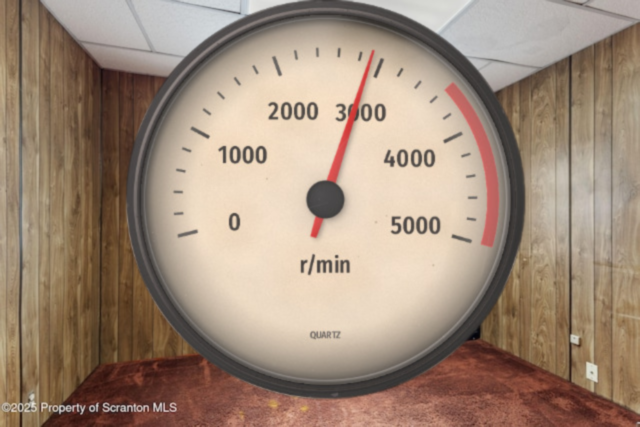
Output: rpm 2900
